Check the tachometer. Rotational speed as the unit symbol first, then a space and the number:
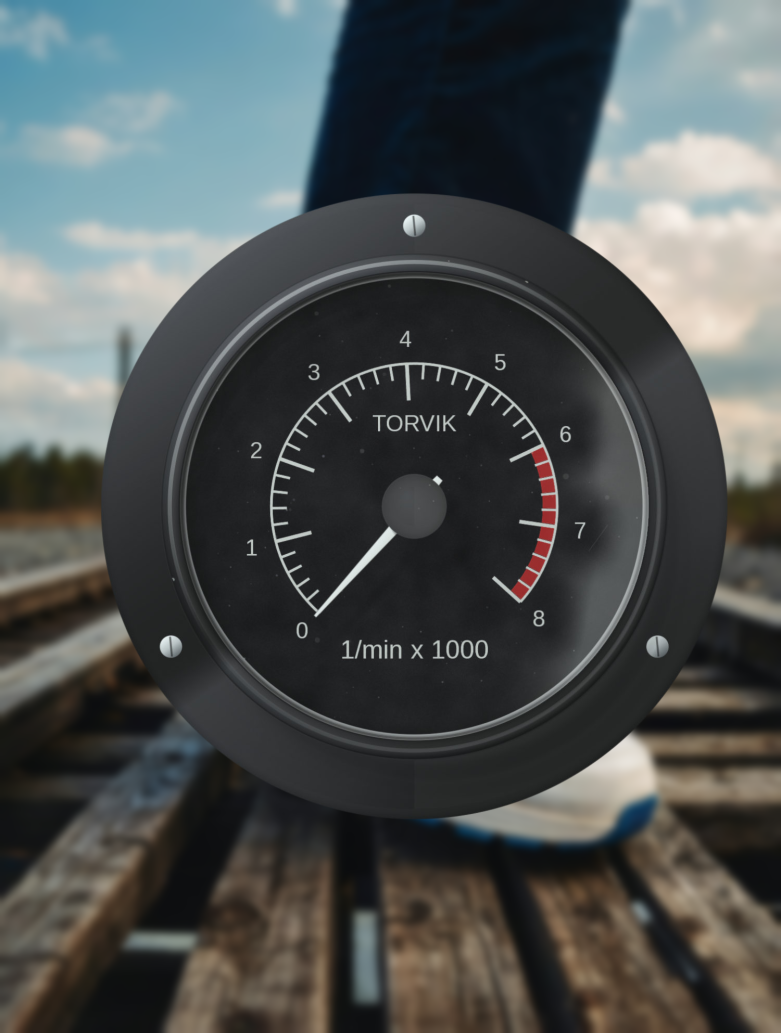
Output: rpm 0
